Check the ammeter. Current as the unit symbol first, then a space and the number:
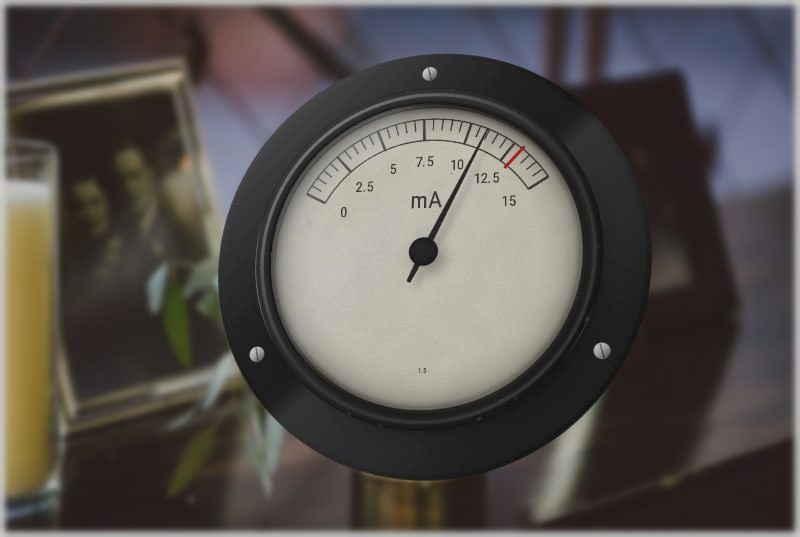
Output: mA 11
